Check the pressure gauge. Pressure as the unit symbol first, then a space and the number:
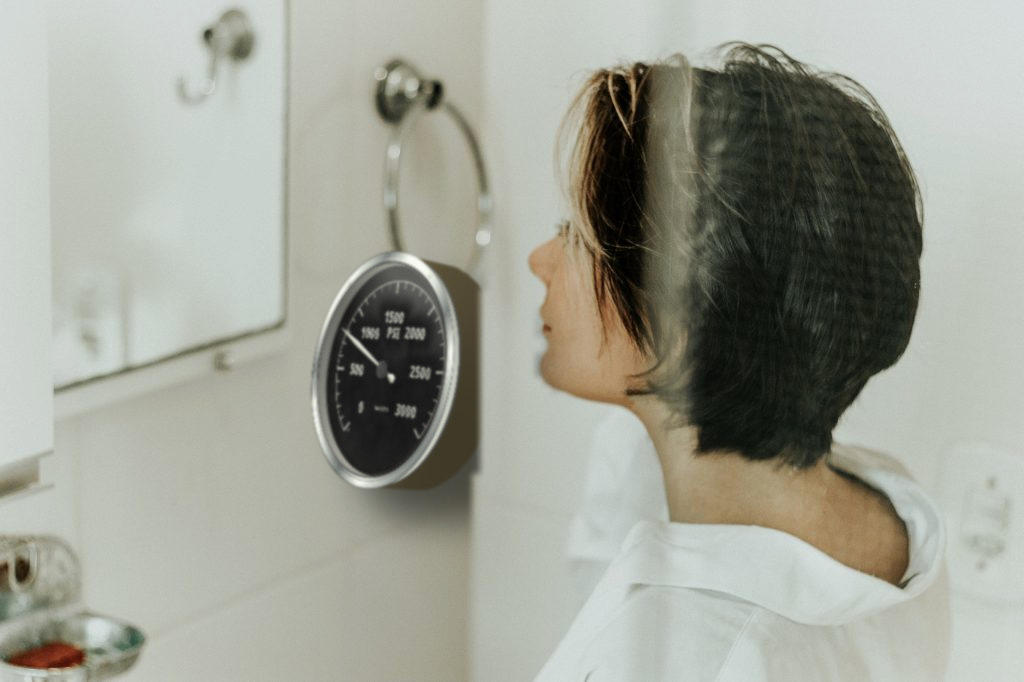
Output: psi 800
